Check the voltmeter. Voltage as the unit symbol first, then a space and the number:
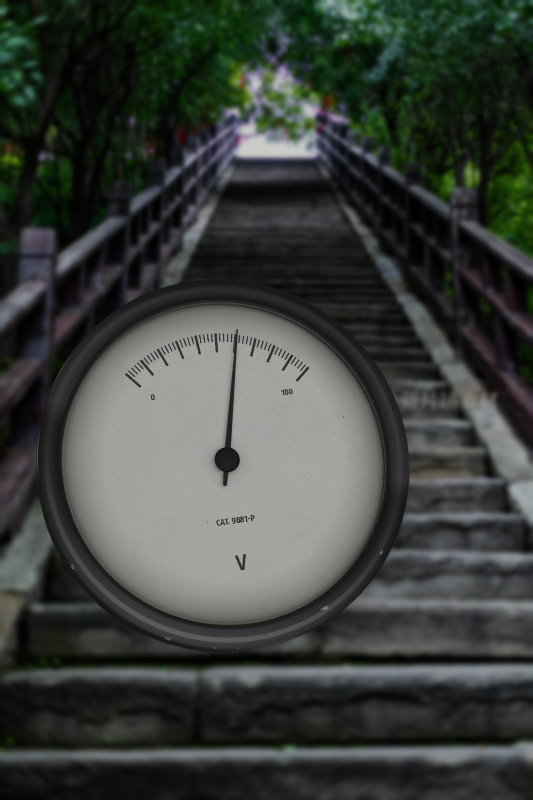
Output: V 60
